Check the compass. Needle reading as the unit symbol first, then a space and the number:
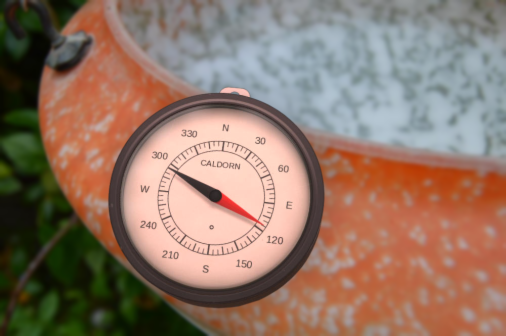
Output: ° 115
